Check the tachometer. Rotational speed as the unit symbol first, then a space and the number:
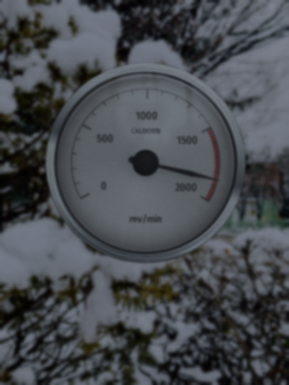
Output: rpm 1850
